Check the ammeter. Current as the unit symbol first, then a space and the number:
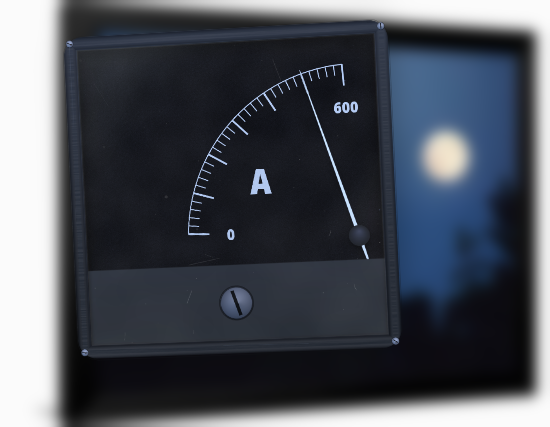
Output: A 500
